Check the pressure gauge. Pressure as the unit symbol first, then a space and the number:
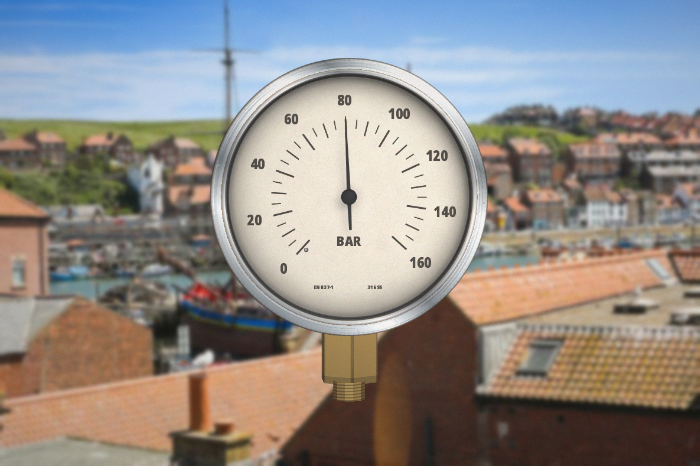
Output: bar 80
